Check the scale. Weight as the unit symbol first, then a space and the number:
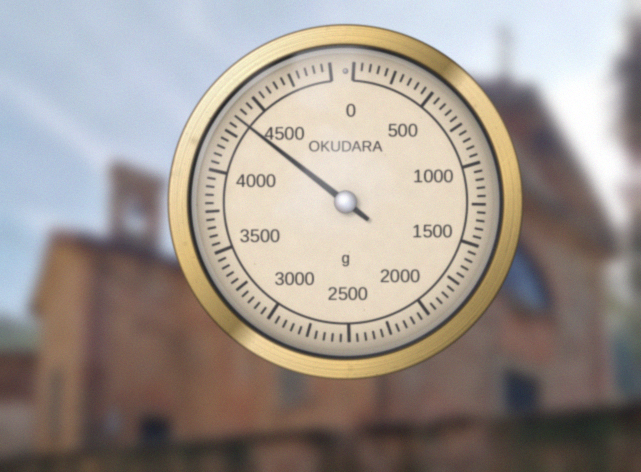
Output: g 4350
